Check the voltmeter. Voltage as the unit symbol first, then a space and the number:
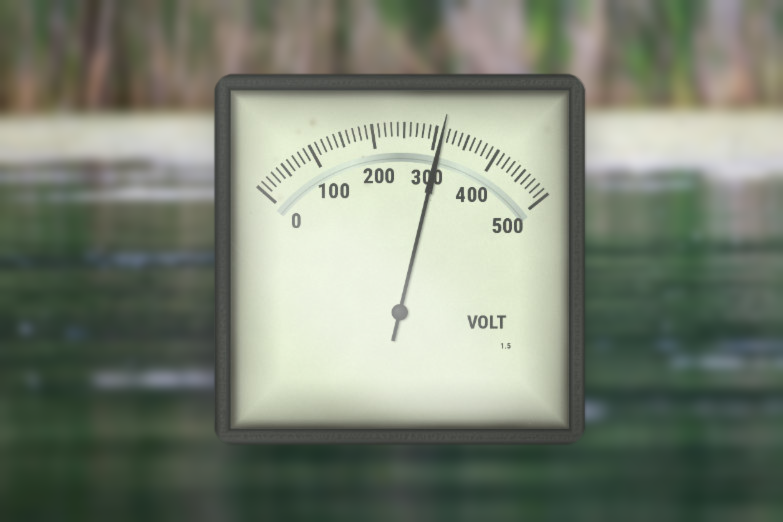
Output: V 310
